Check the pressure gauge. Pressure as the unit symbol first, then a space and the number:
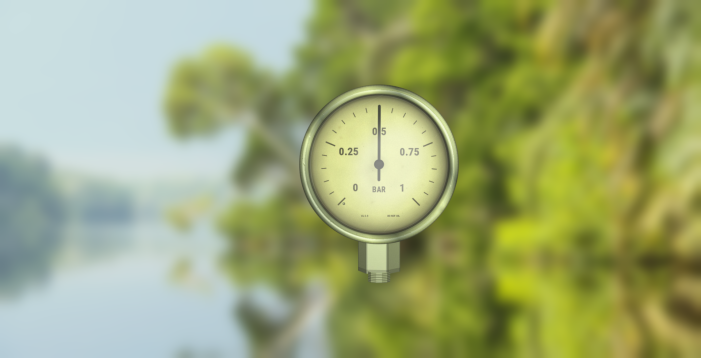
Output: bar 0.5
